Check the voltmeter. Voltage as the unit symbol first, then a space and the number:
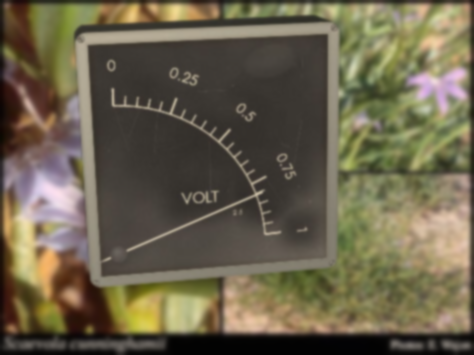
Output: V 0.8
